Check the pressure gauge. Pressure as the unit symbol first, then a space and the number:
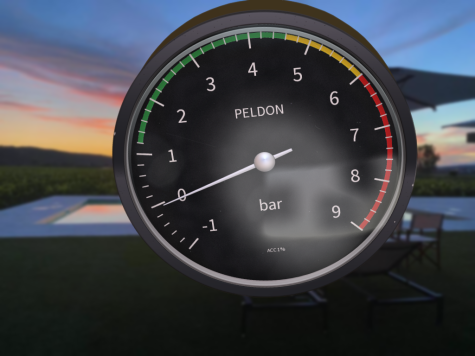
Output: bar 0
